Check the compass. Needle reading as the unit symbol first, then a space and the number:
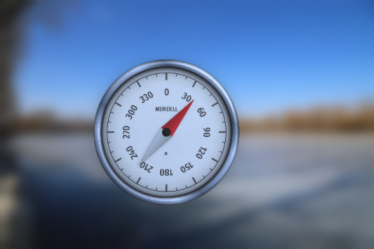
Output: ° 40
